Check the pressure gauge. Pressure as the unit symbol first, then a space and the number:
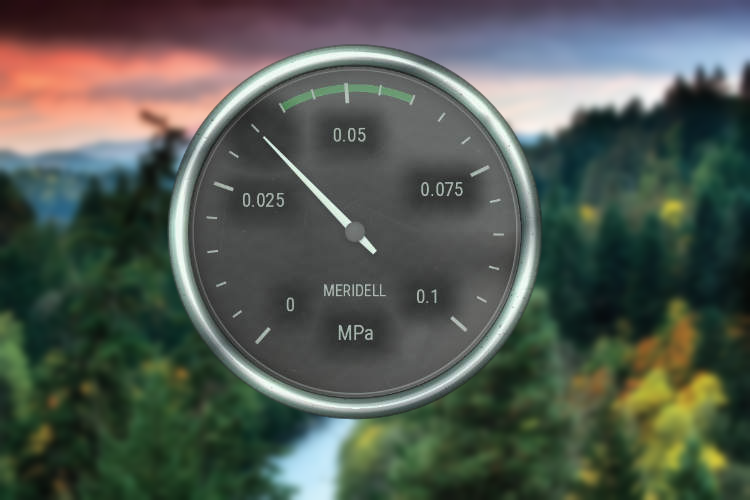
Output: MPa 0.035
